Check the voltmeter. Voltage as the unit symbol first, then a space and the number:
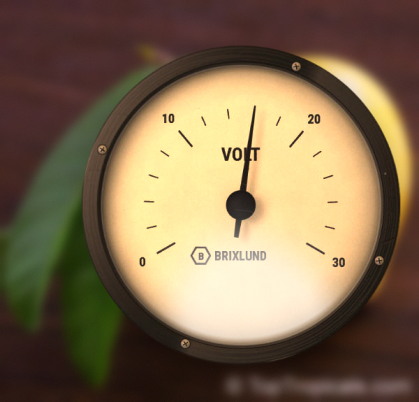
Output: V 16
